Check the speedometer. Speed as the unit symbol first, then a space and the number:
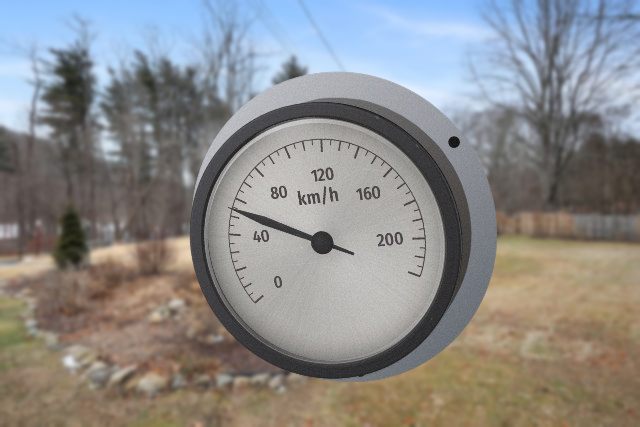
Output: km/h 55
